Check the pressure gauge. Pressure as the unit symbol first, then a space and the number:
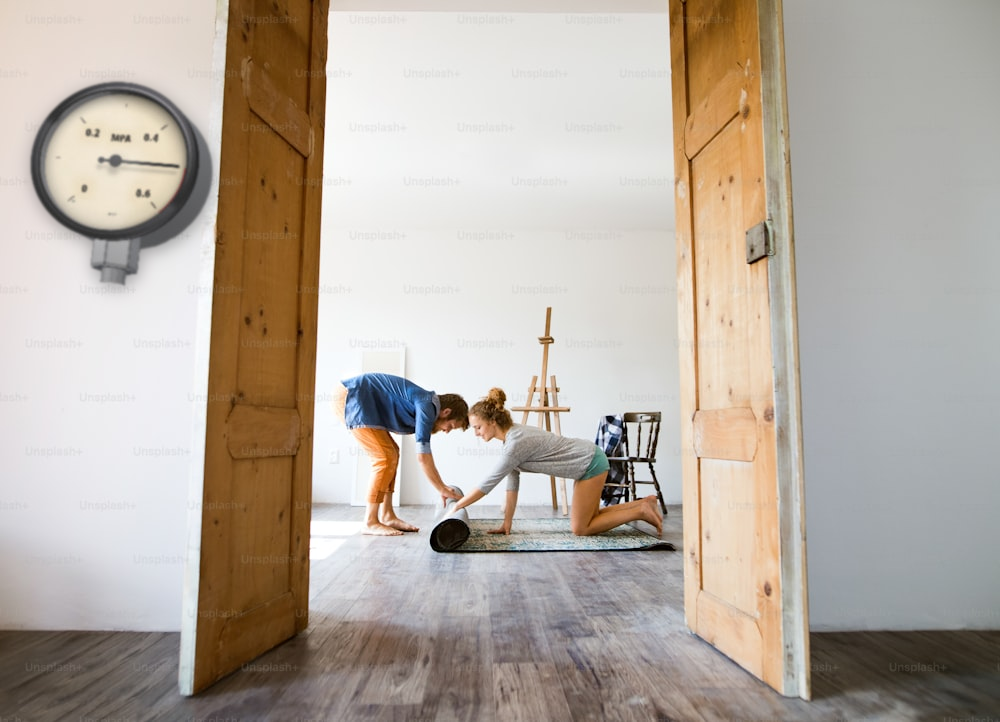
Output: MPa 0.5
